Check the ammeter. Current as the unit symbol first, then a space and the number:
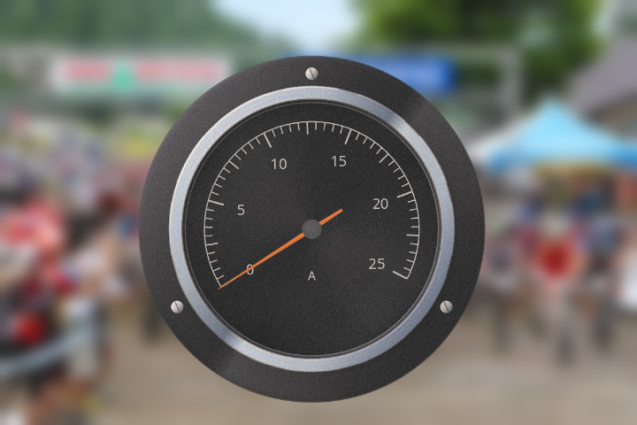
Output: A 0
